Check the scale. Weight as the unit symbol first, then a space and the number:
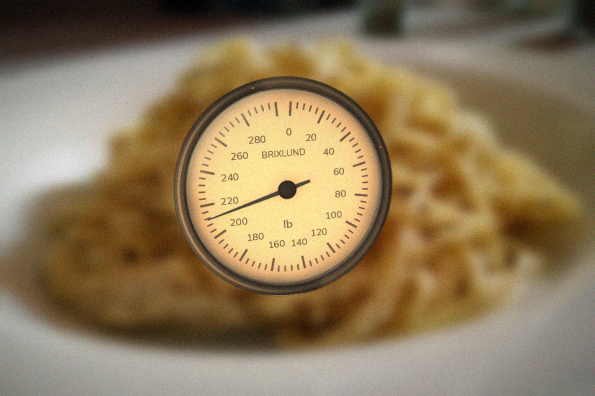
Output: lb 212
